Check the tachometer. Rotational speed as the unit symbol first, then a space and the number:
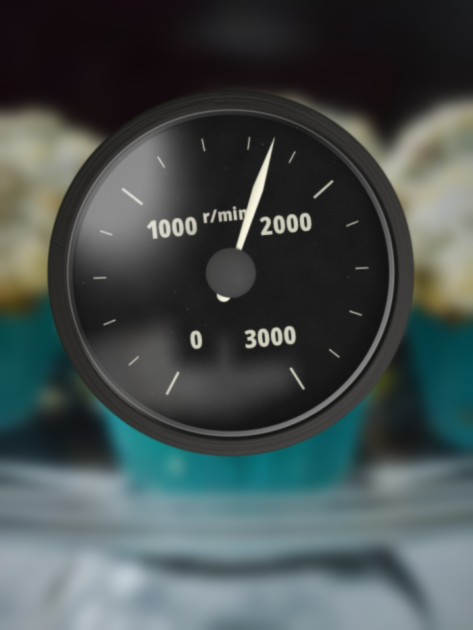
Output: rpm 1700
